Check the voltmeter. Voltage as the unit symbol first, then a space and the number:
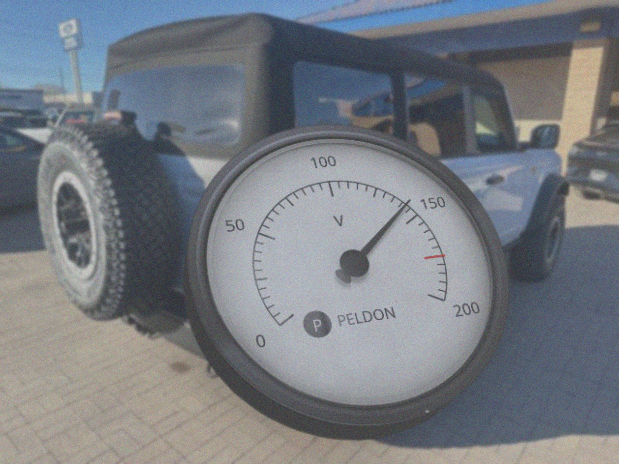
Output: V 142.5
